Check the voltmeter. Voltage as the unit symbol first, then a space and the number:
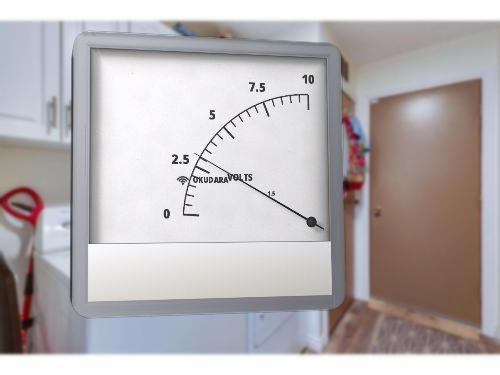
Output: V 3
